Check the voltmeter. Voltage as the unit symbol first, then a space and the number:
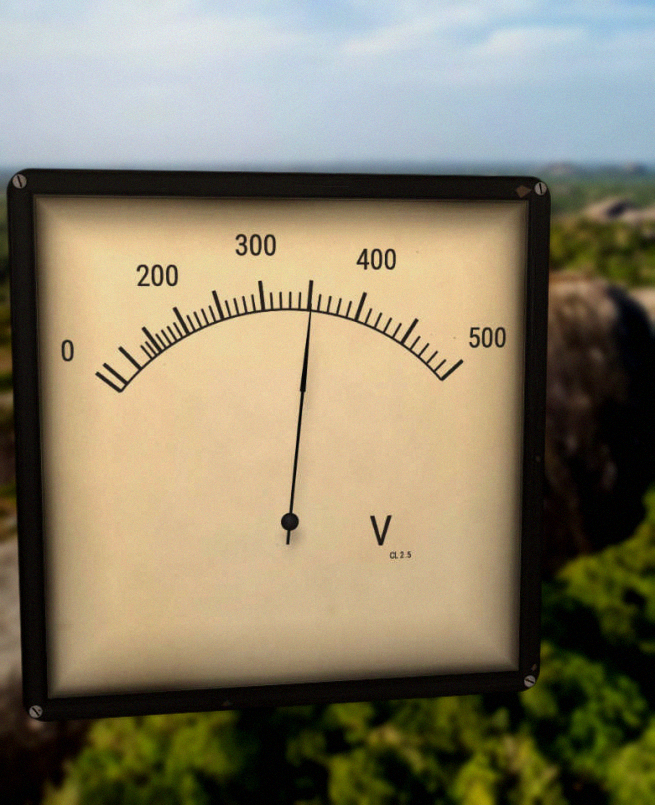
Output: V 350
